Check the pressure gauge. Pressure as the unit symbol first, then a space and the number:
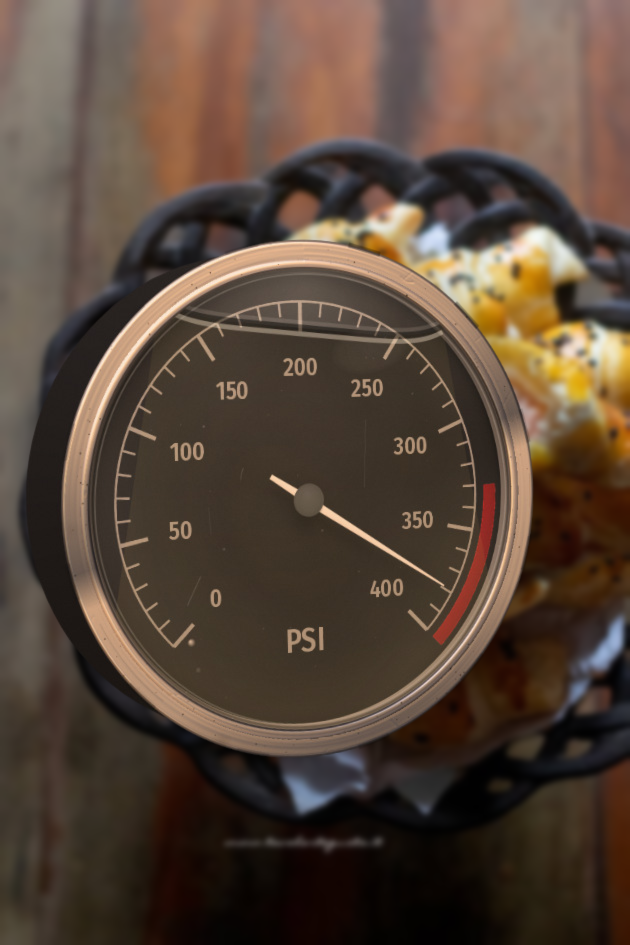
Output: psi 380
